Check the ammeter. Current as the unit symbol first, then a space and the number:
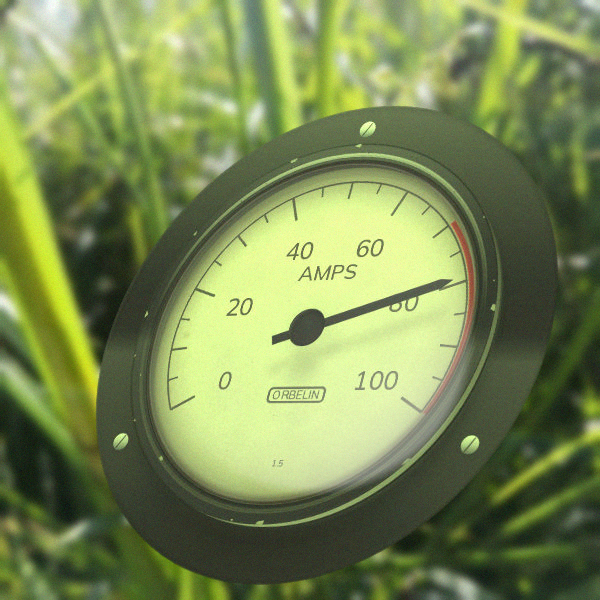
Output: A 80
